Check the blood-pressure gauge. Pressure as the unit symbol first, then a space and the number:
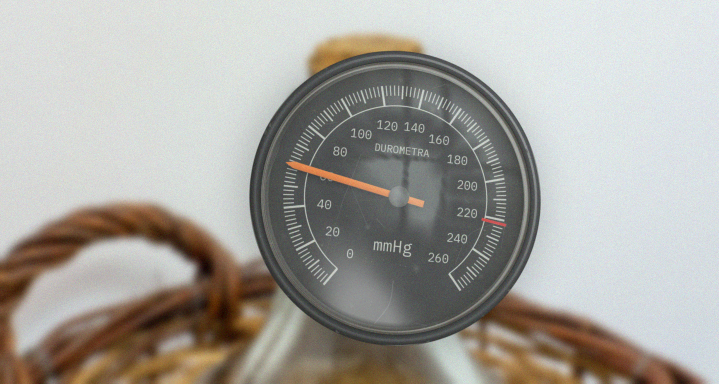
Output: mmHg 60
